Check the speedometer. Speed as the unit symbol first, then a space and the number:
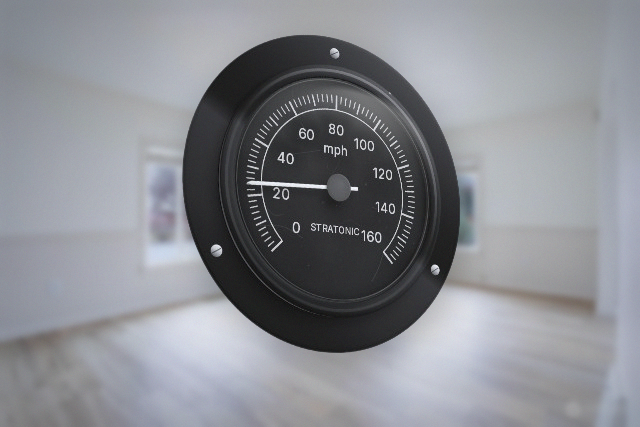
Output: mph 24
